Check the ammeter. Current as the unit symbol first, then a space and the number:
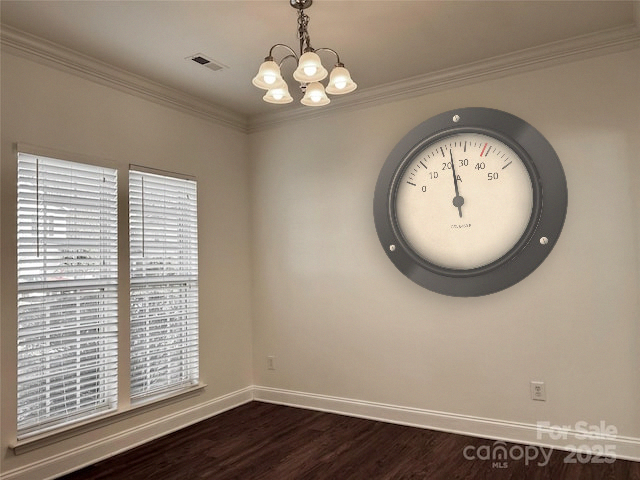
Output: A 24
